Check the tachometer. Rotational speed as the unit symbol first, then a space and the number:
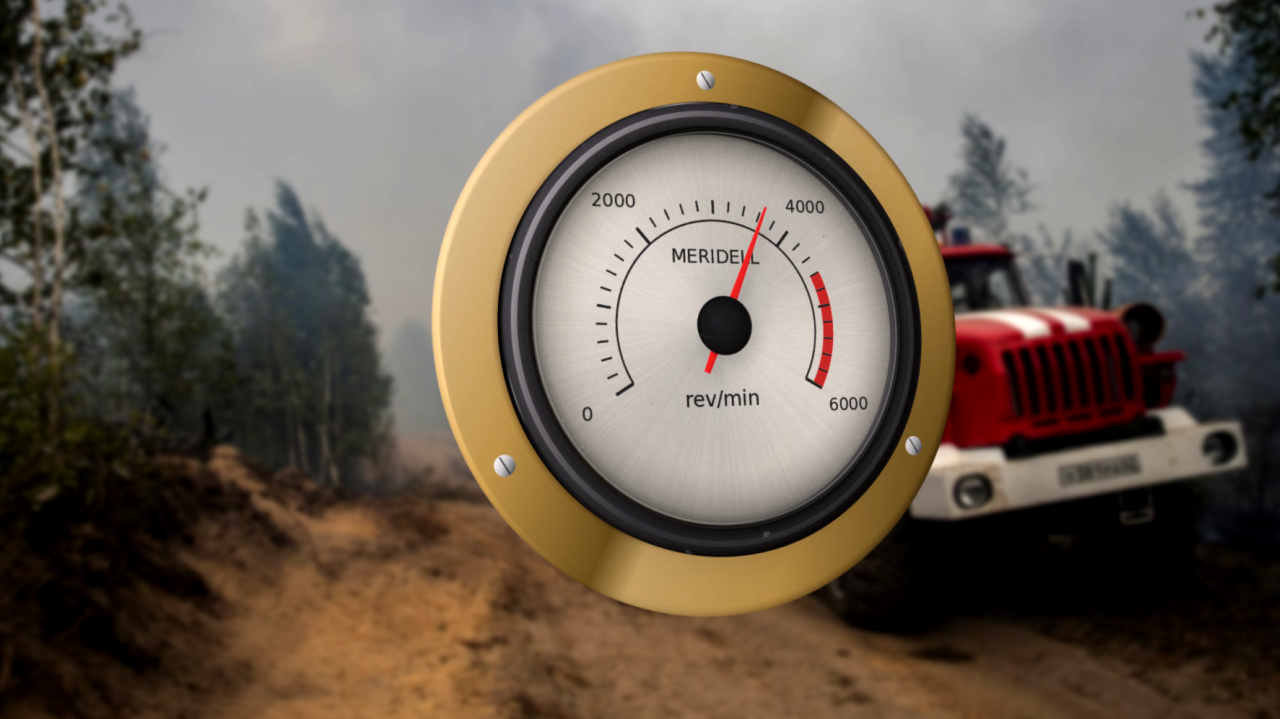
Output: rpm 3600
